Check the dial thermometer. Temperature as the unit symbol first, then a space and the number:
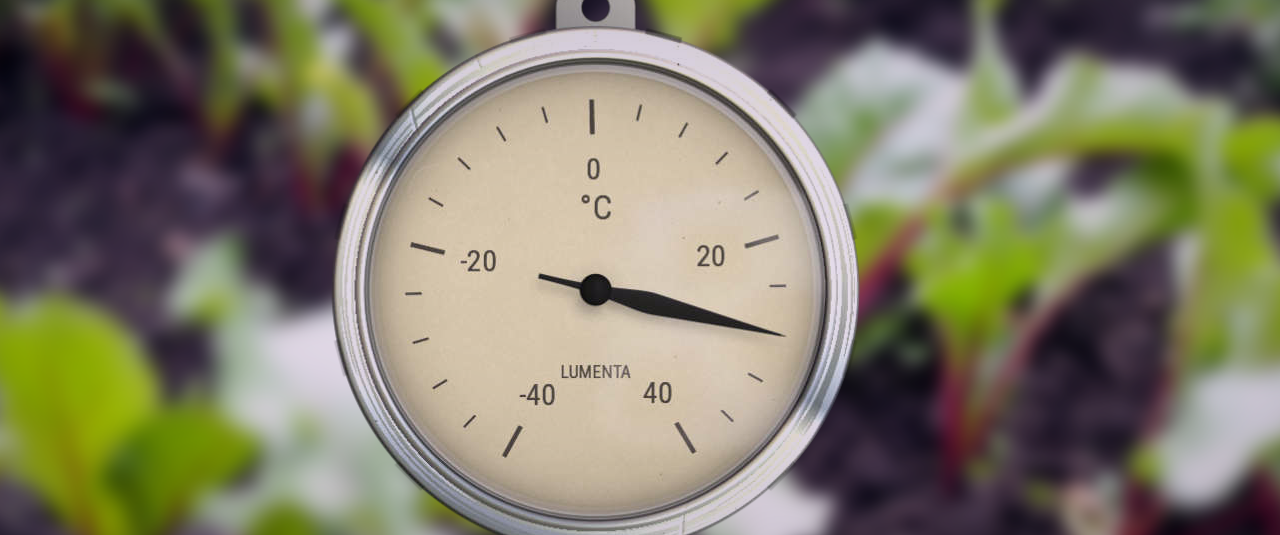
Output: °C 28
